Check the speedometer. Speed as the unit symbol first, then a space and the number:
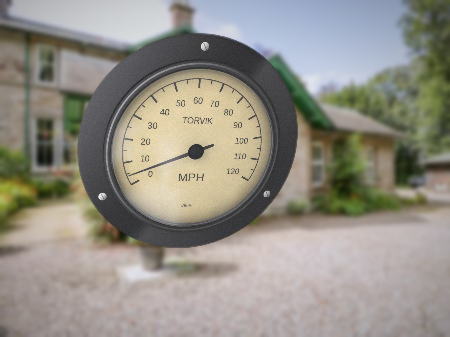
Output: mph 5
